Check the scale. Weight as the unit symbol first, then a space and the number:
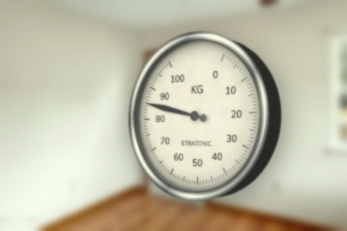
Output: kg 85
